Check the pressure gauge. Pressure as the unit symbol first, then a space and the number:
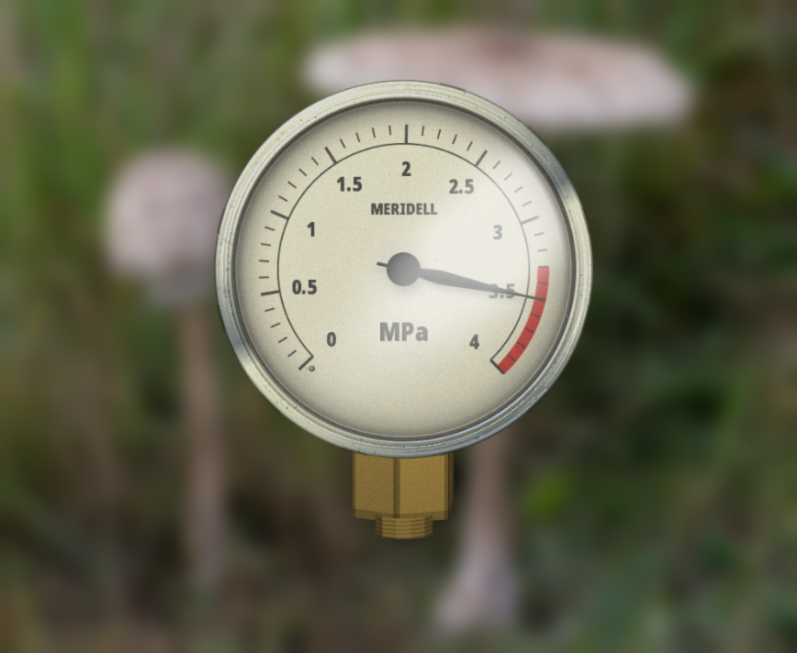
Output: MPa 3.5
